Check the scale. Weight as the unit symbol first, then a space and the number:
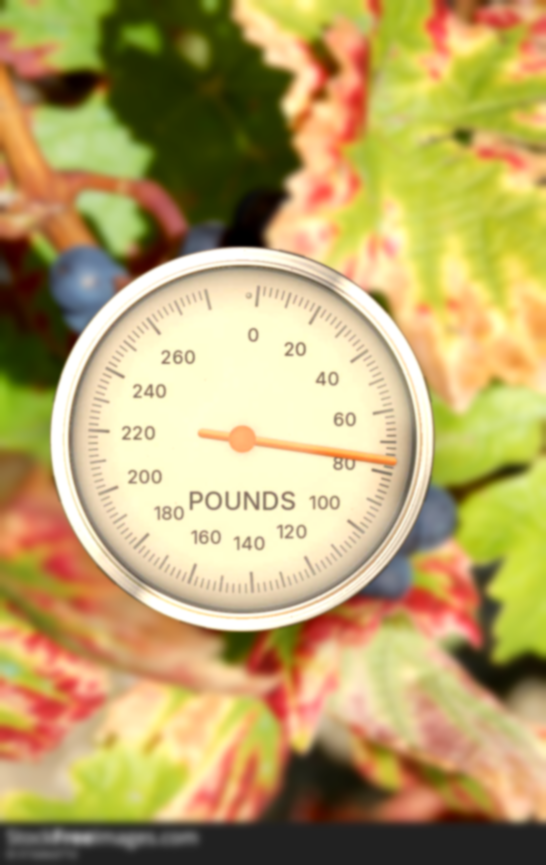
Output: lb 76
